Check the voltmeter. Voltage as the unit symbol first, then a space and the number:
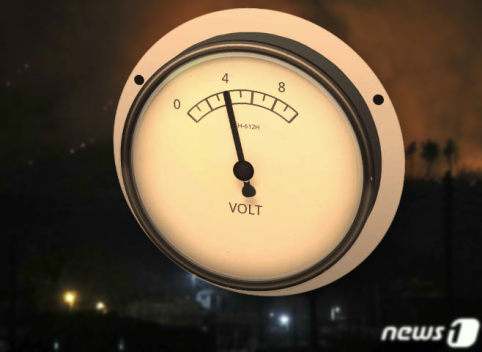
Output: V 4
